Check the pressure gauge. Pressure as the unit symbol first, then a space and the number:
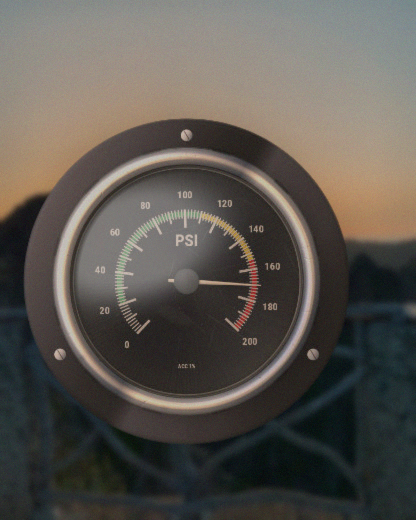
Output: psi 170
